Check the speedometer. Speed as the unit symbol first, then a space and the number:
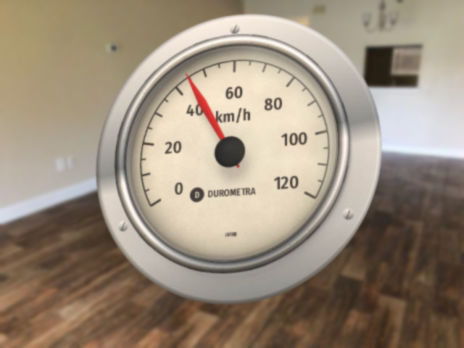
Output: km/h 45
